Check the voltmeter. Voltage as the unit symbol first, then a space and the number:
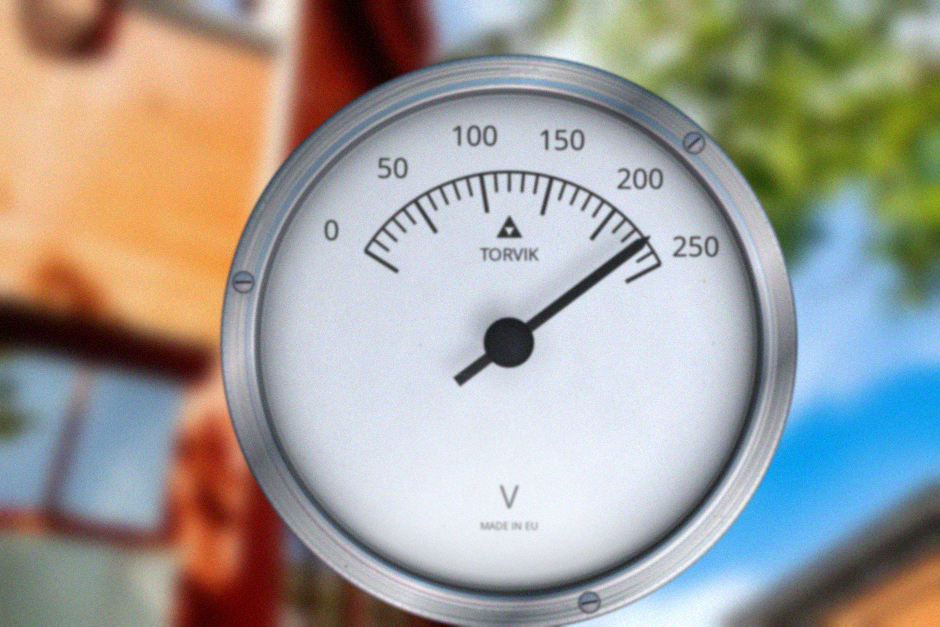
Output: V 230
